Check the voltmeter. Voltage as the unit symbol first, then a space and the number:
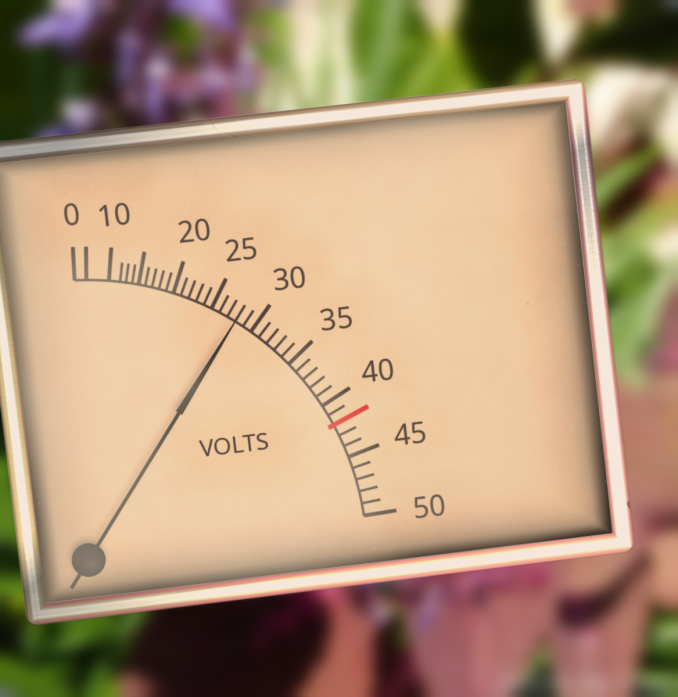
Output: V 28
